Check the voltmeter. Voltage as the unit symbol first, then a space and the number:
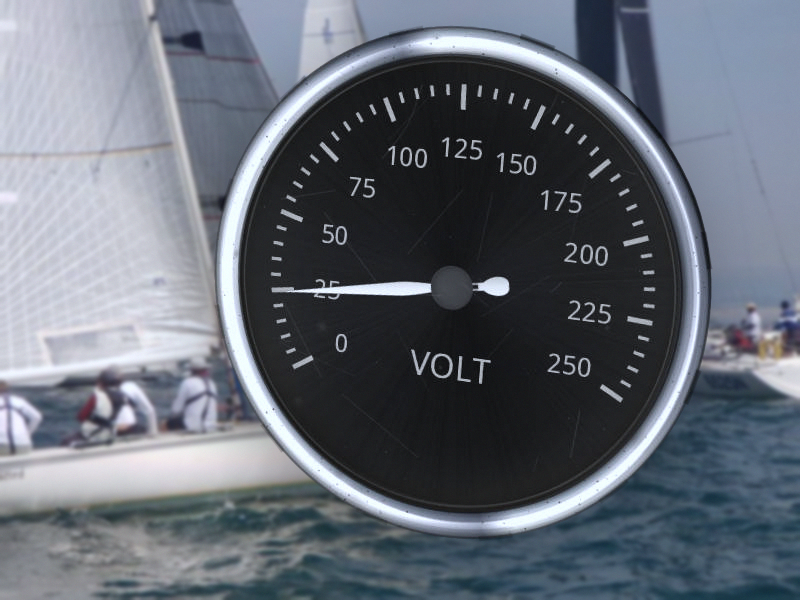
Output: V 25
